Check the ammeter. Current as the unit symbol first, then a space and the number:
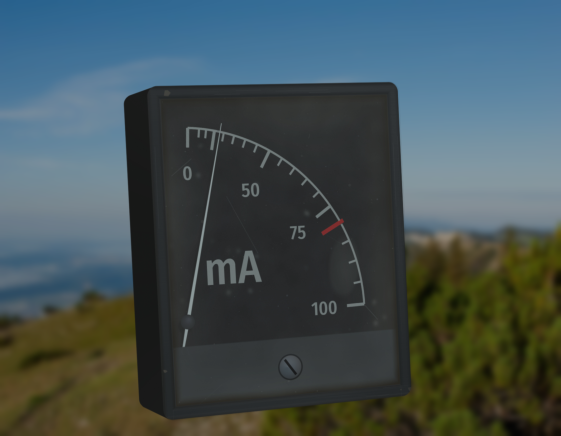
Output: mA 27.5
